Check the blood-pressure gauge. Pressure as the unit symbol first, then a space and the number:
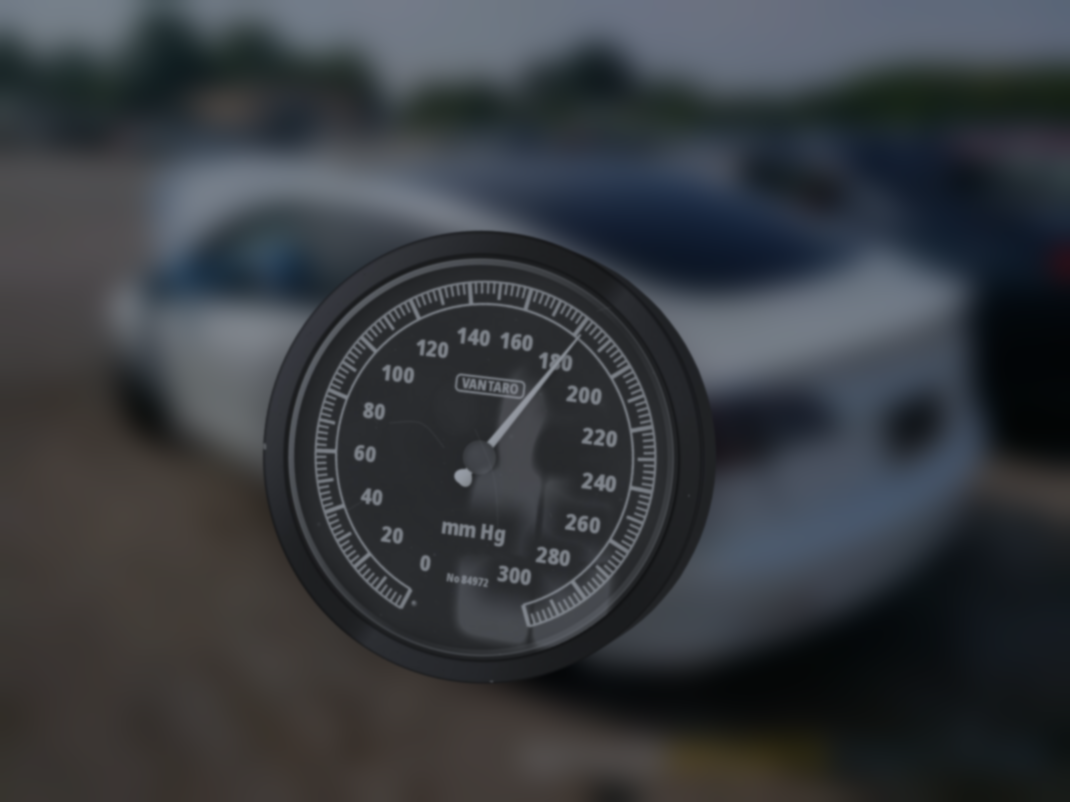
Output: mmHg 182
